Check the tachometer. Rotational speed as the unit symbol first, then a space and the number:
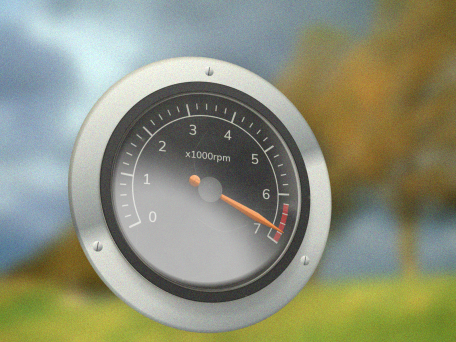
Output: rpm 6800
